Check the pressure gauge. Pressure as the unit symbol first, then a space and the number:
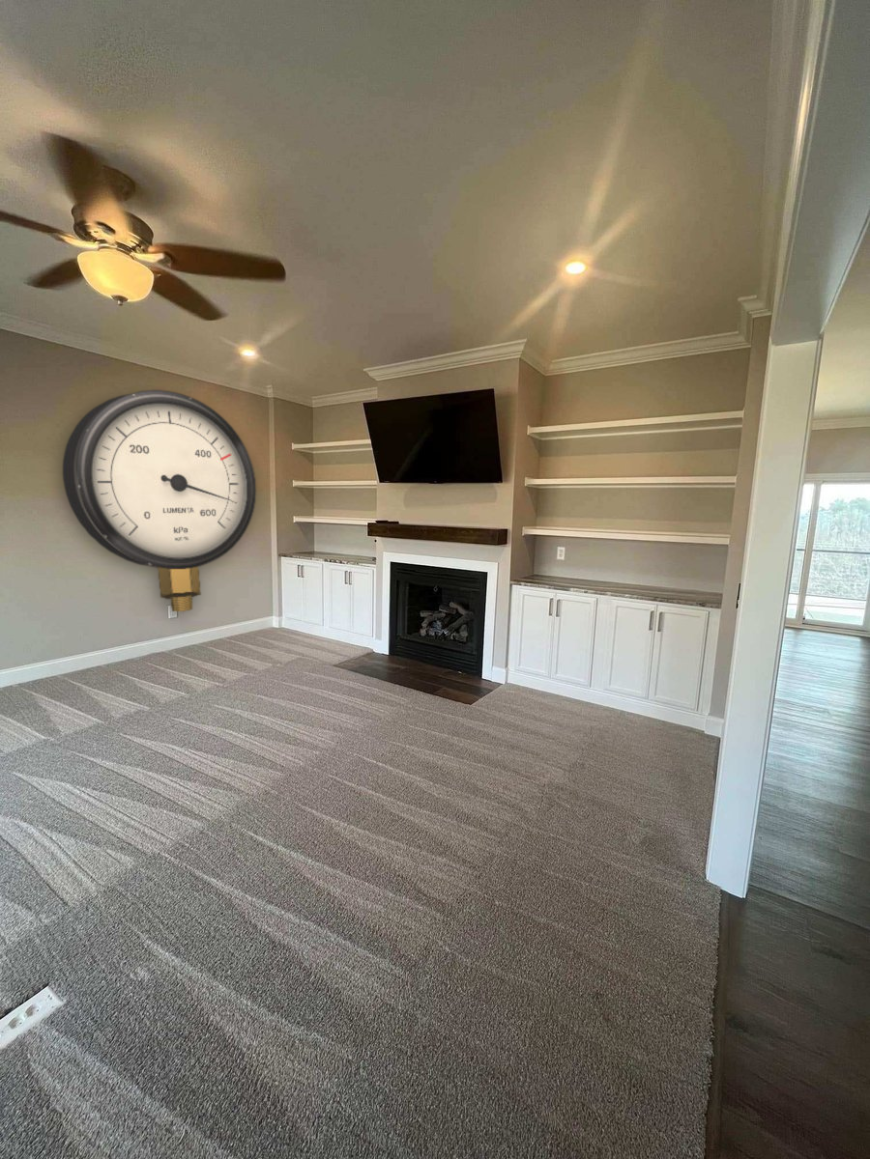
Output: kPa 540
